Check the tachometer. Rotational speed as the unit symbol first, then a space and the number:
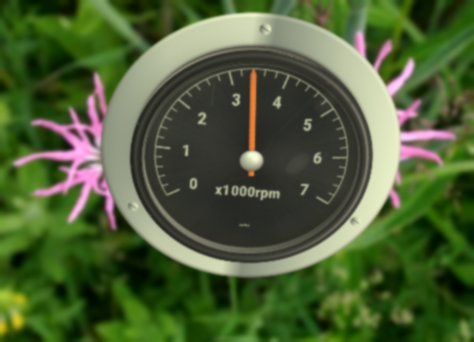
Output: rpm 3400
